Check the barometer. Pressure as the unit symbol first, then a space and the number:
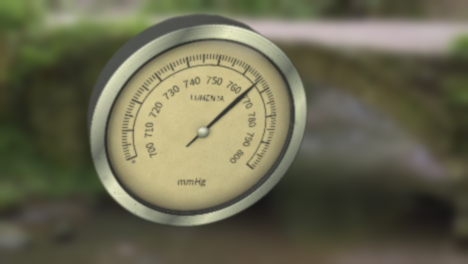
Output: mmHg 765
